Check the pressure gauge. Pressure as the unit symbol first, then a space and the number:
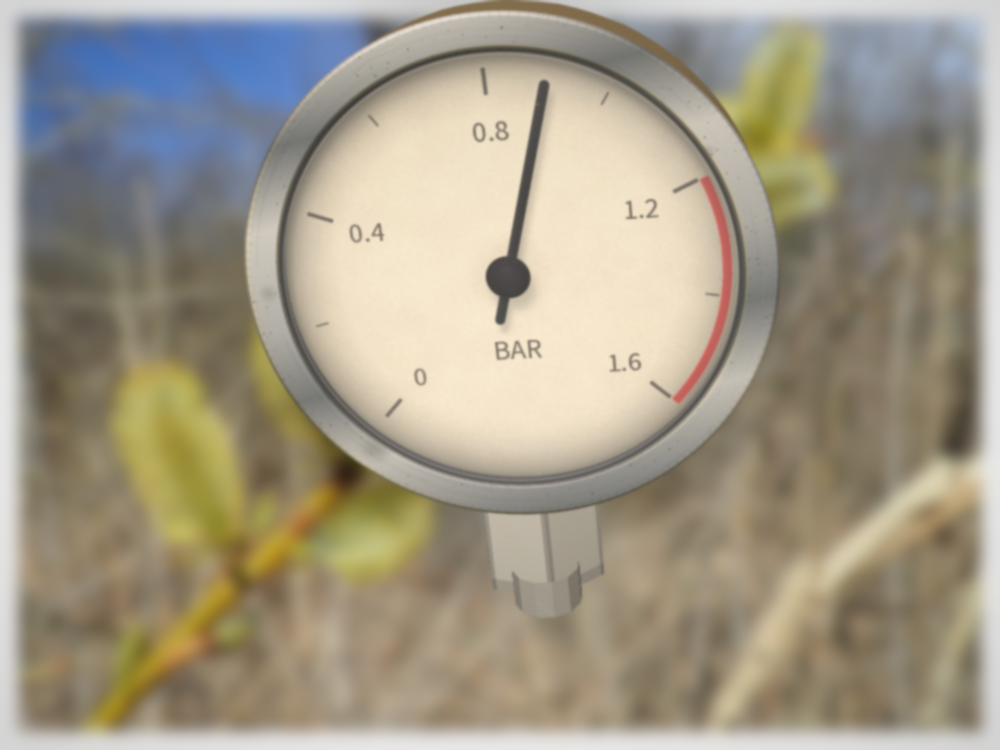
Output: bar 0.9
